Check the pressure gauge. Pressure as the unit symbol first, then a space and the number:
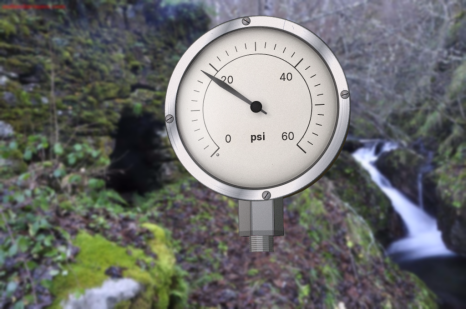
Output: psi 18
